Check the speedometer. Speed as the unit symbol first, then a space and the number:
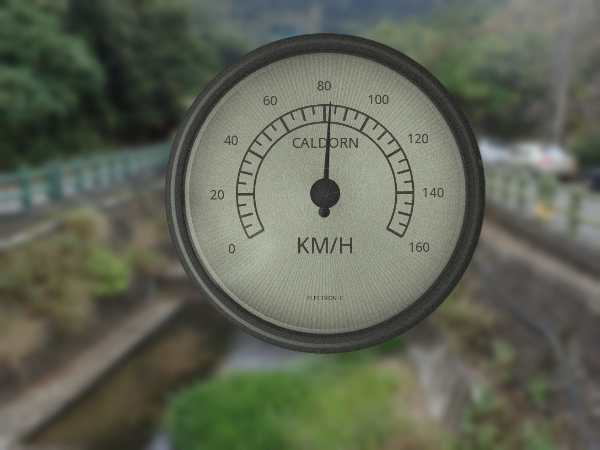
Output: km/h 82.5
